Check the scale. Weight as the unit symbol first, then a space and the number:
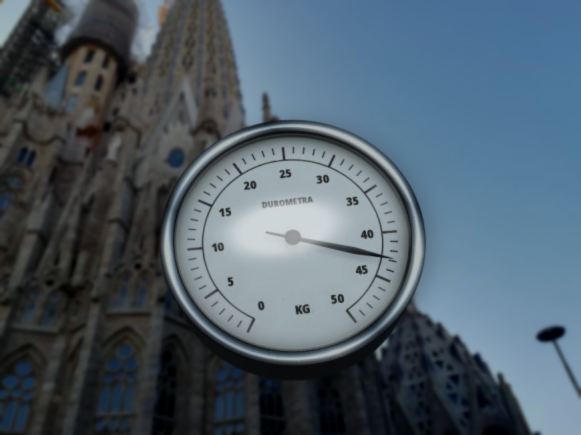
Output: kg 43
